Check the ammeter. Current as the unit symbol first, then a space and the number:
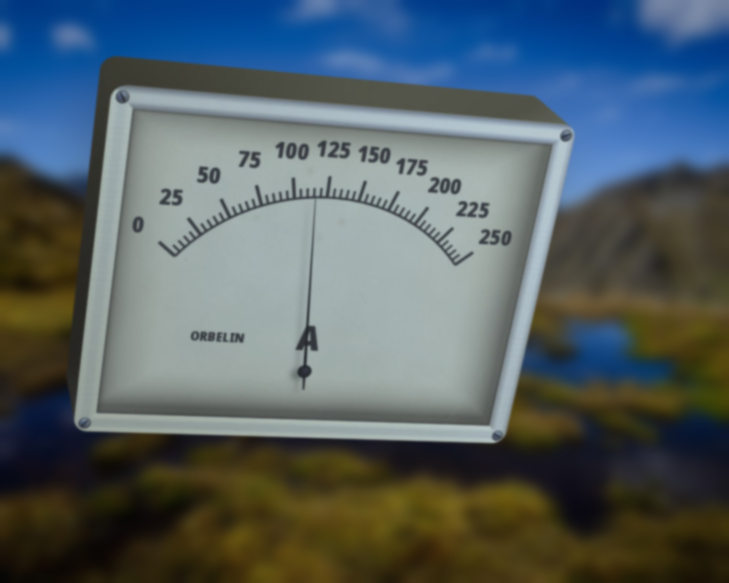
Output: A 115
